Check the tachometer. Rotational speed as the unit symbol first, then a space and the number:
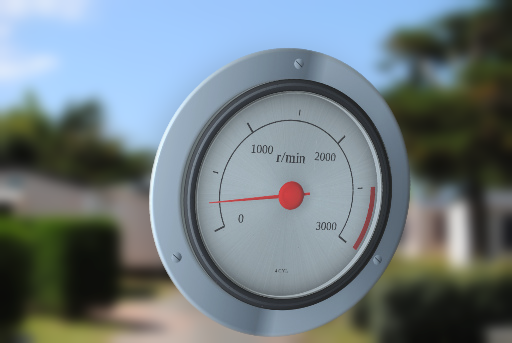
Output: rpm 250
